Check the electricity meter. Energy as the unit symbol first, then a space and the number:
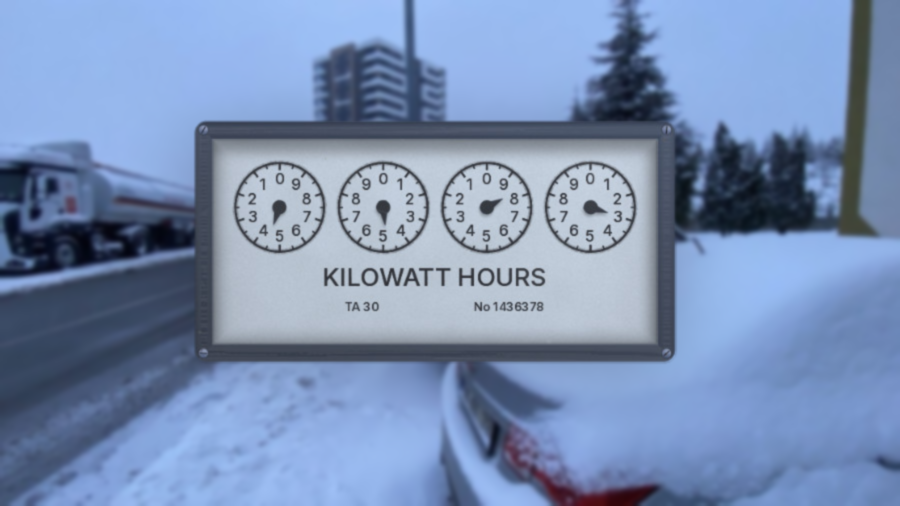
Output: kWh 4483
